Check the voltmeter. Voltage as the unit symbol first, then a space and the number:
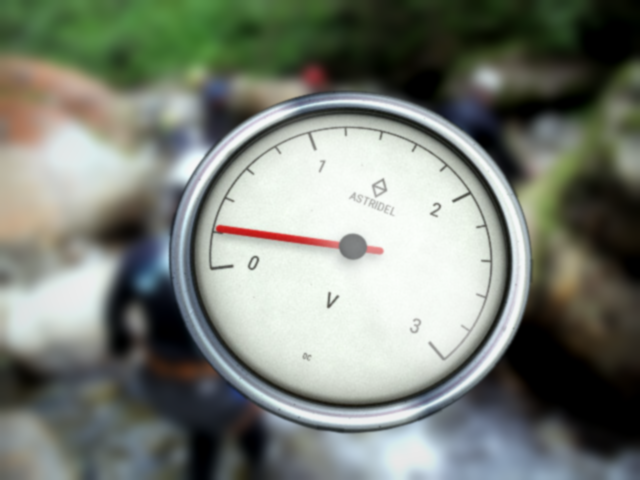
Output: V 0.2
